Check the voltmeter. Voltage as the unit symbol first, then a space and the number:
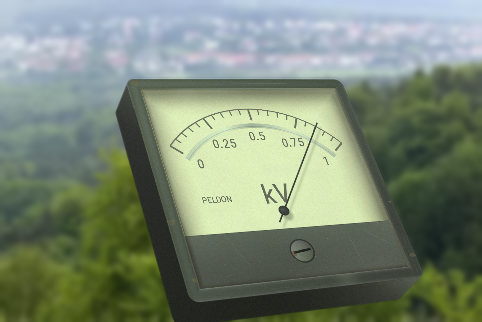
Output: kV 0.85
